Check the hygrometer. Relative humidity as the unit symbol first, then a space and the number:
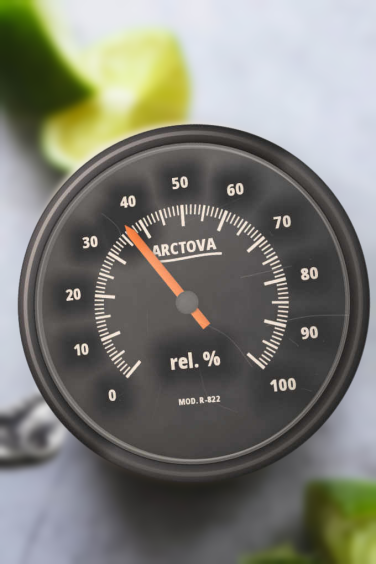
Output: % 37
